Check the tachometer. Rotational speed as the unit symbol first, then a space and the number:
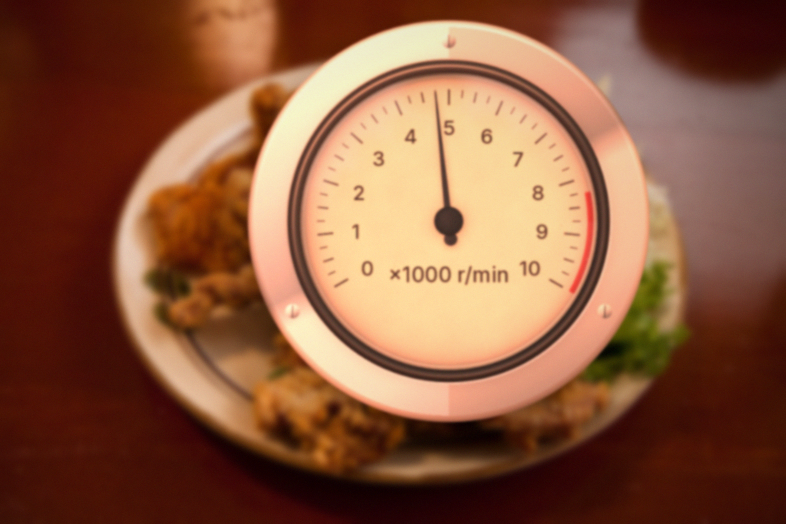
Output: rpm 4750
